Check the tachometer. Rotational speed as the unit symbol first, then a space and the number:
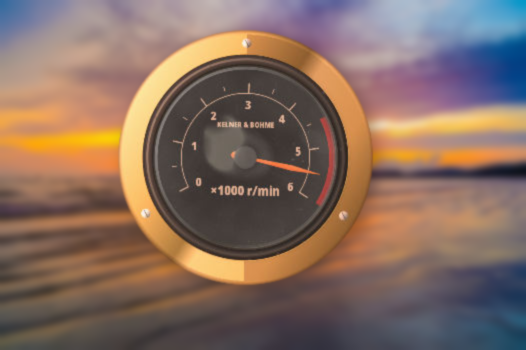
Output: rpm 5500
